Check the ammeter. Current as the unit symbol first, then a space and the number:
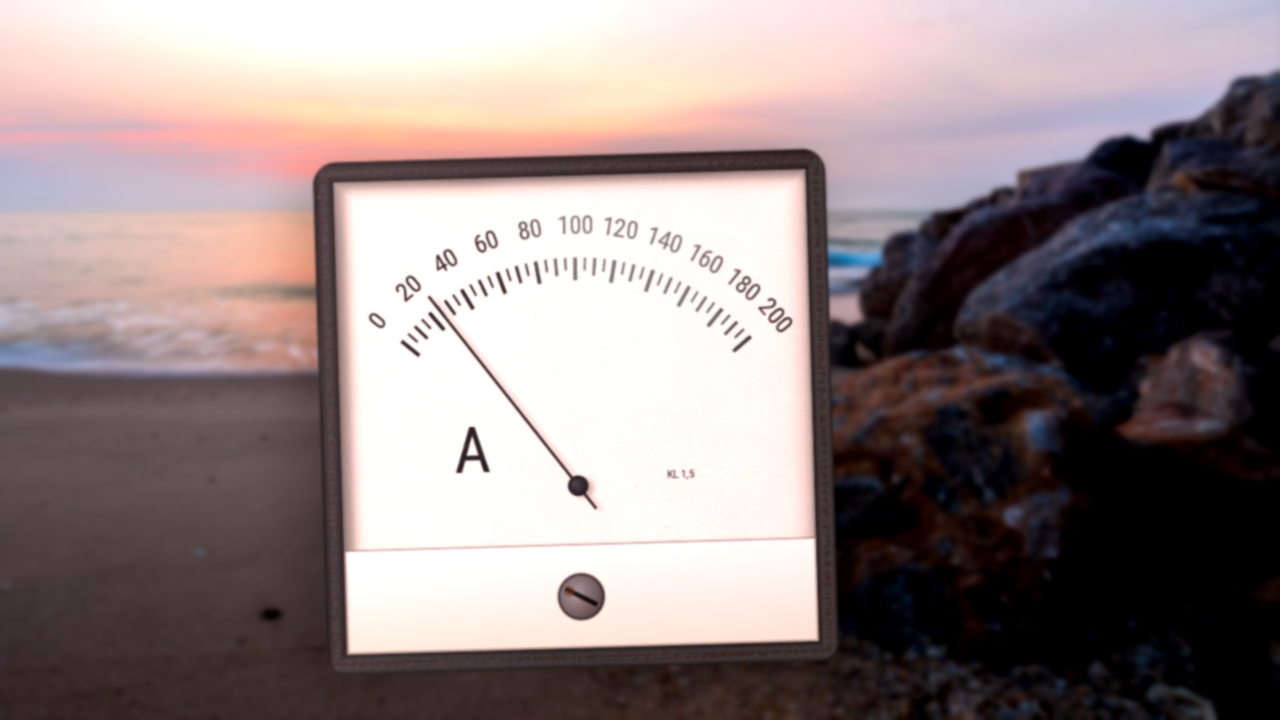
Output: A 25
